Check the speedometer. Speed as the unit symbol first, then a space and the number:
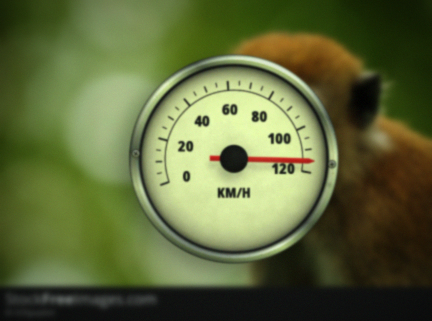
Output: km/h 115
